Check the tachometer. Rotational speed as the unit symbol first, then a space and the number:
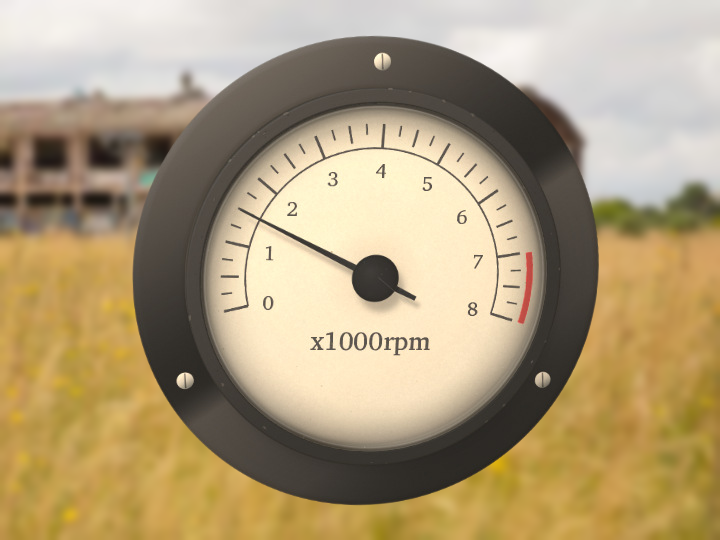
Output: rpm 1500
